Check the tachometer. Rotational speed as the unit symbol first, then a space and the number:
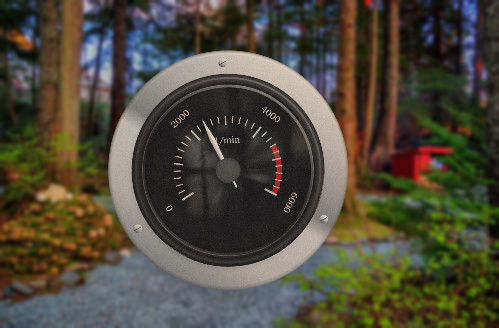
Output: rpm 2400
